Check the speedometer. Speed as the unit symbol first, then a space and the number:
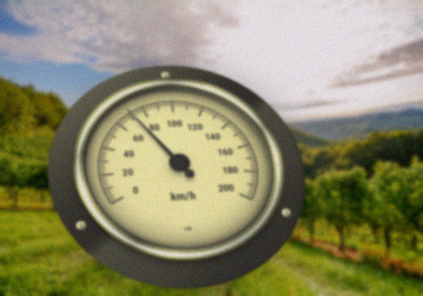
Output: km/h 70
